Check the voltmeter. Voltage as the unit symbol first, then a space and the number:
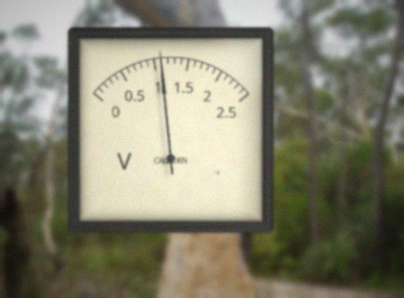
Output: V 1.1
